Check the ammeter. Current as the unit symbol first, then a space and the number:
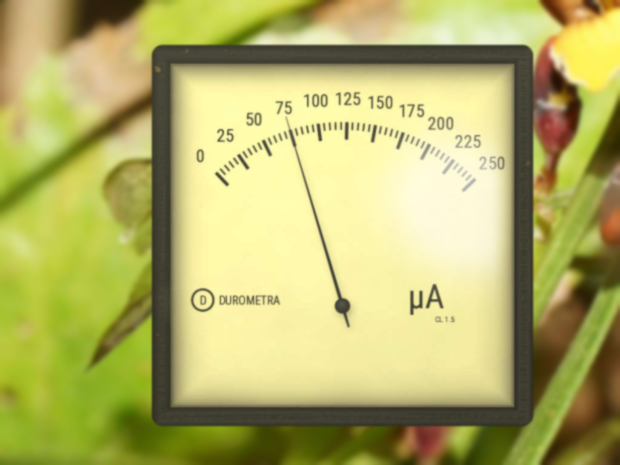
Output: µA 75
